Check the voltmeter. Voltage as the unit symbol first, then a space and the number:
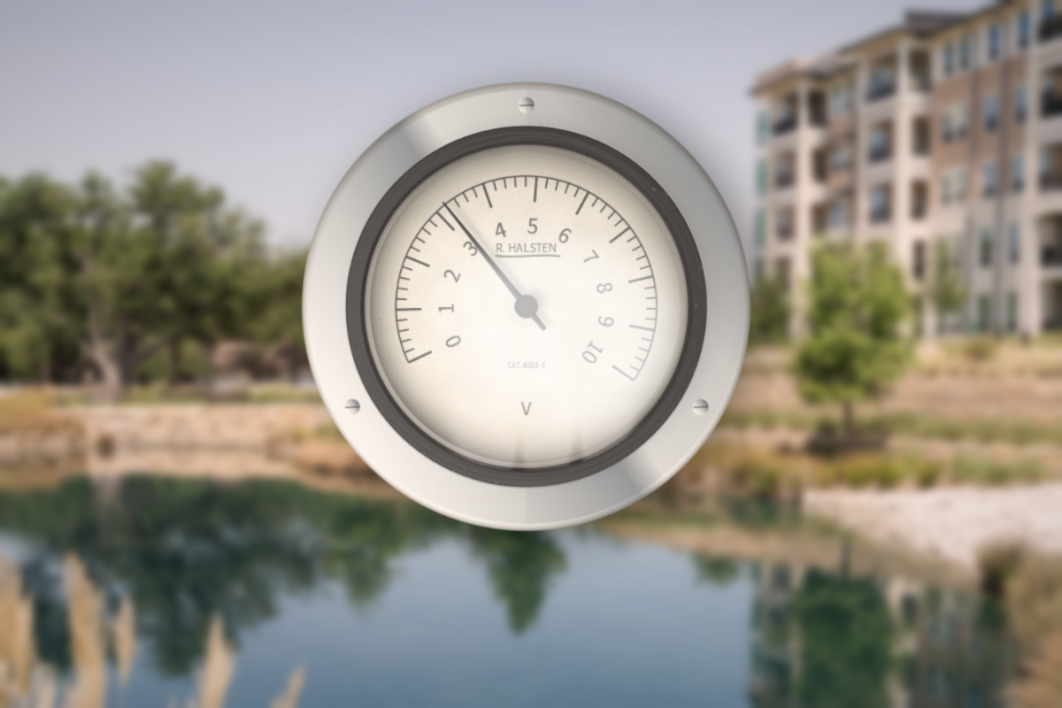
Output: V 3.2
